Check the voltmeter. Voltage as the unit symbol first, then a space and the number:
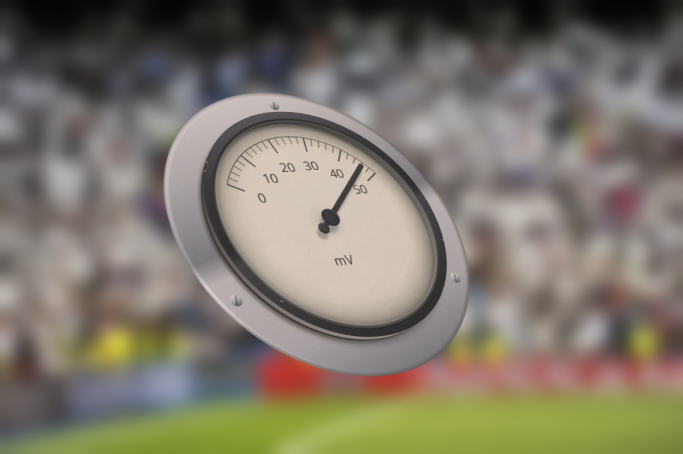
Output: mV 46
